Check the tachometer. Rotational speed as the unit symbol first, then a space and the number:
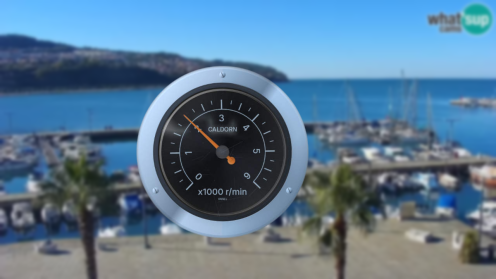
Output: rpm 2000
